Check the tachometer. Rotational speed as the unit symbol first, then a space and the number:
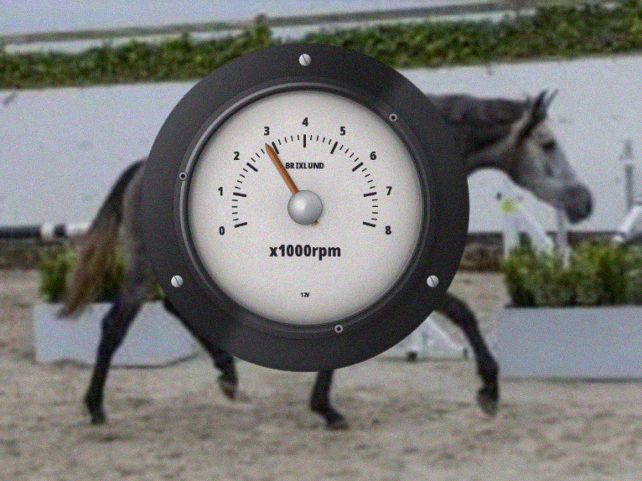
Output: rpm 2800
